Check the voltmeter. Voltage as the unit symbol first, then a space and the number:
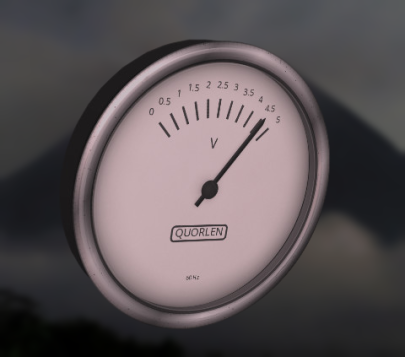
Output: V 4.5
